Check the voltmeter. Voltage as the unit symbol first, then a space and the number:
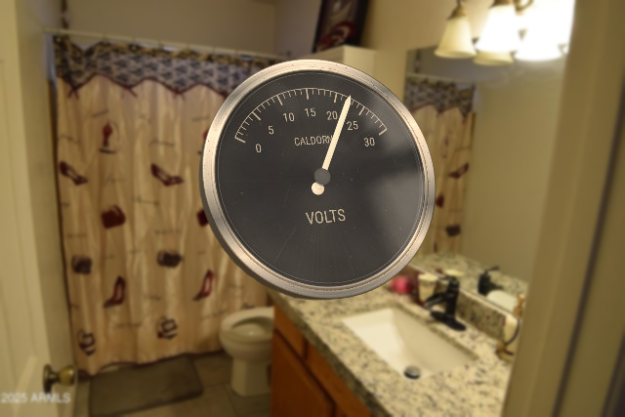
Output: V 22
